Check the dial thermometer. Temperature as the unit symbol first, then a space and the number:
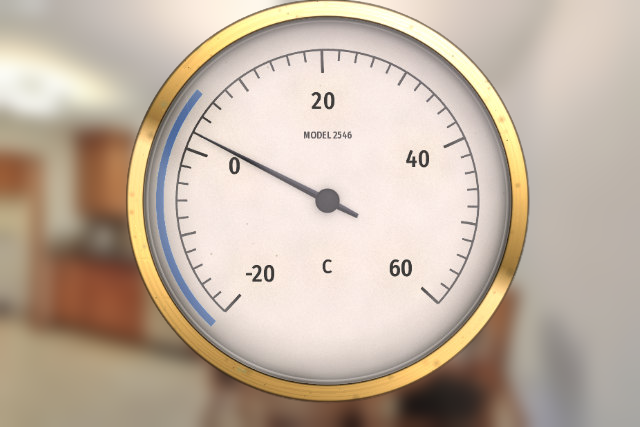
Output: °C 2
